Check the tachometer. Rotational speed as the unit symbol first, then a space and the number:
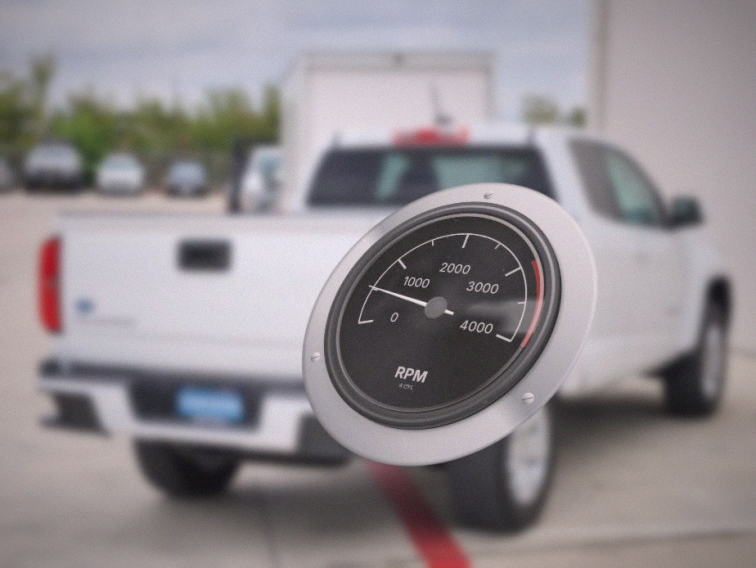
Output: rpm 500
